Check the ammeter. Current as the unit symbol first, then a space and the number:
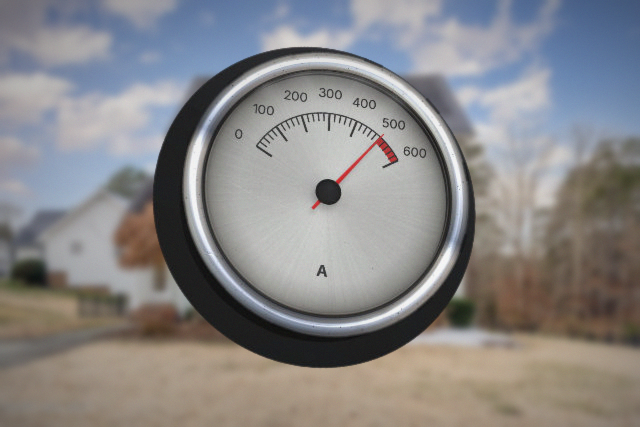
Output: A 500
